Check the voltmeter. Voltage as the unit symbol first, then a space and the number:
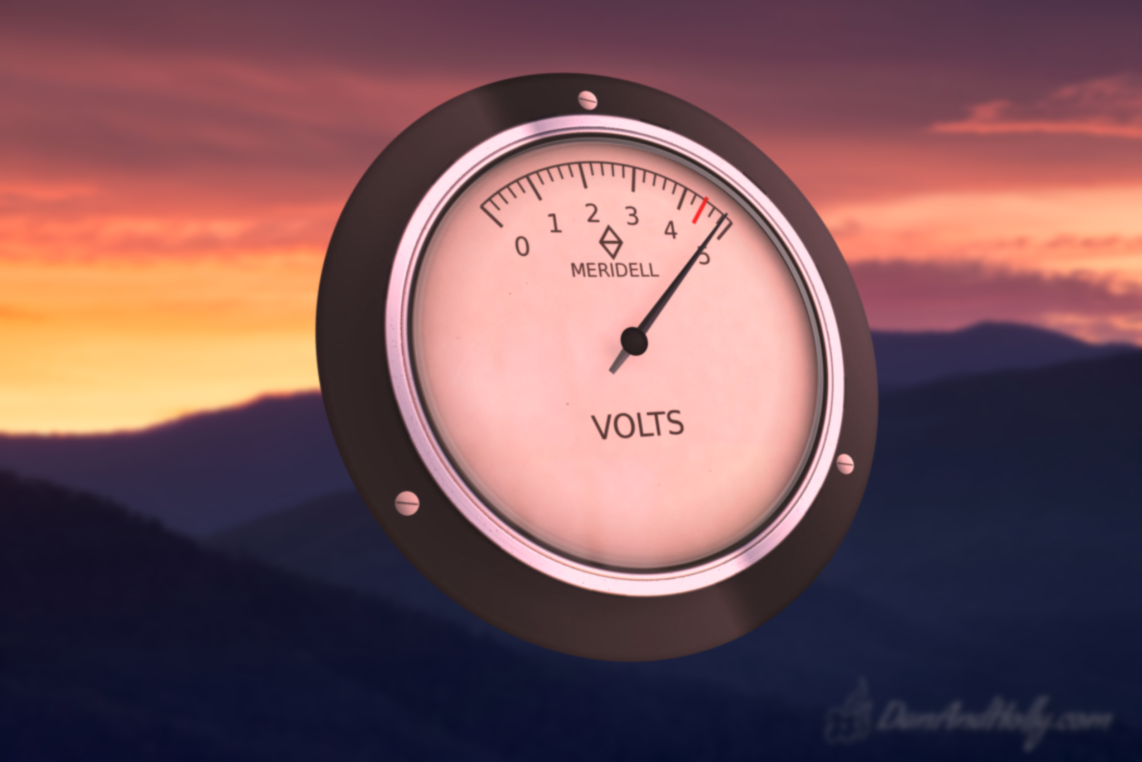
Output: V 4.8
